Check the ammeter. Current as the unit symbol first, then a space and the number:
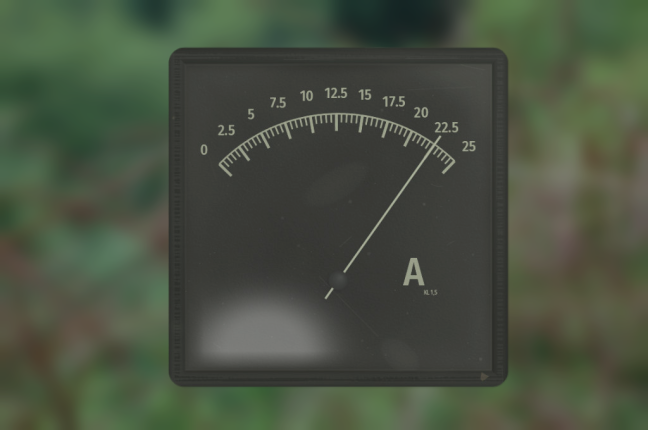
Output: A 22.5
